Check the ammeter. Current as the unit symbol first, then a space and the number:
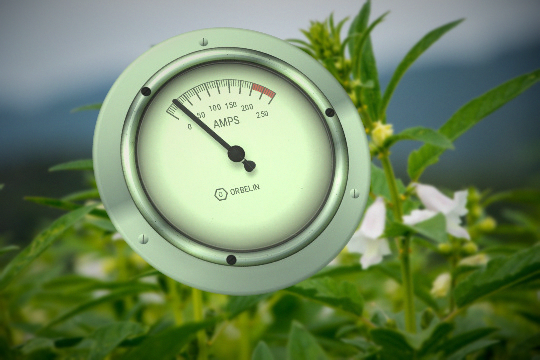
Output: A 25
